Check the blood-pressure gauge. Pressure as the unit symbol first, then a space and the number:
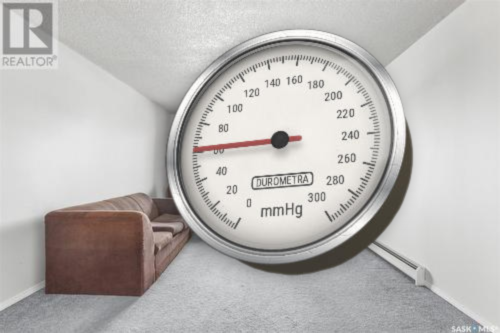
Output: mmHg 60
